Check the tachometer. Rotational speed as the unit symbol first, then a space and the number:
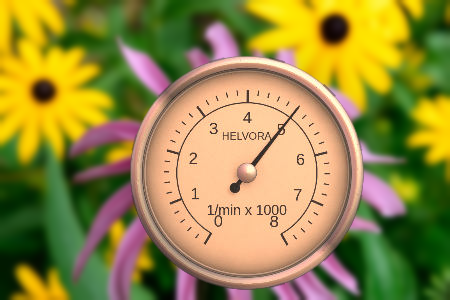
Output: rpm 5000
